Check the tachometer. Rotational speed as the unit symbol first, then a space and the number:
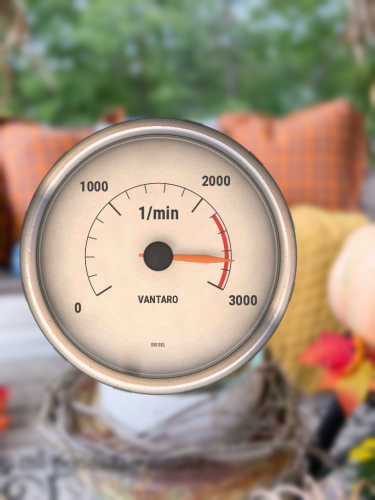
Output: rpm 2700
